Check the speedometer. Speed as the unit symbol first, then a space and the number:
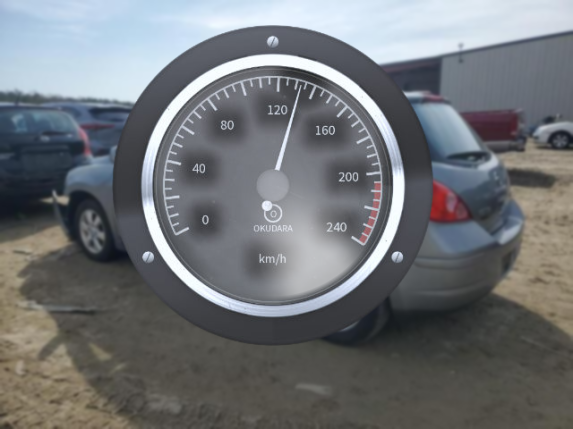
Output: km/h 132.5
